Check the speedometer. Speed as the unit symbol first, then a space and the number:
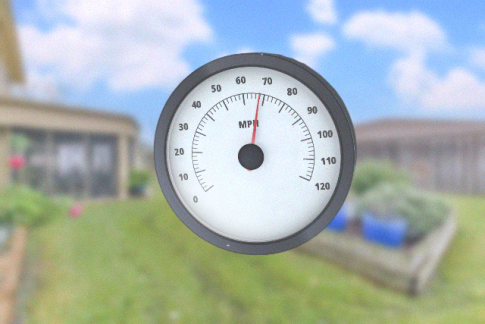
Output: mph 68
